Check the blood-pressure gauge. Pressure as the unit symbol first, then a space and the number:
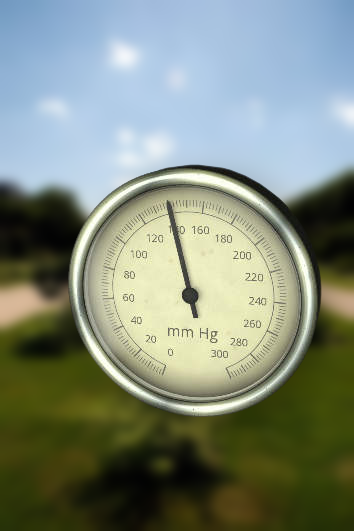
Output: mmHg 140
